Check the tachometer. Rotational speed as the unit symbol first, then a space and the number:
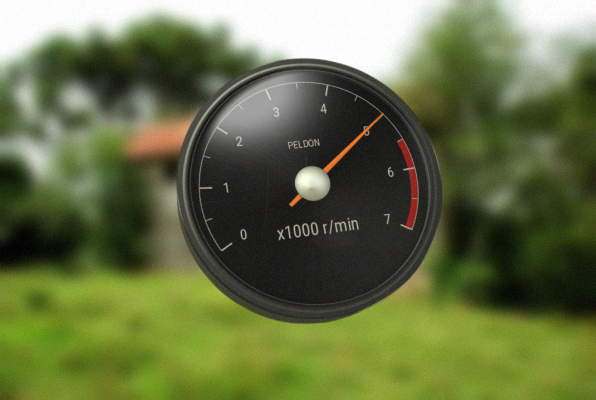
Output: rpm 5000
